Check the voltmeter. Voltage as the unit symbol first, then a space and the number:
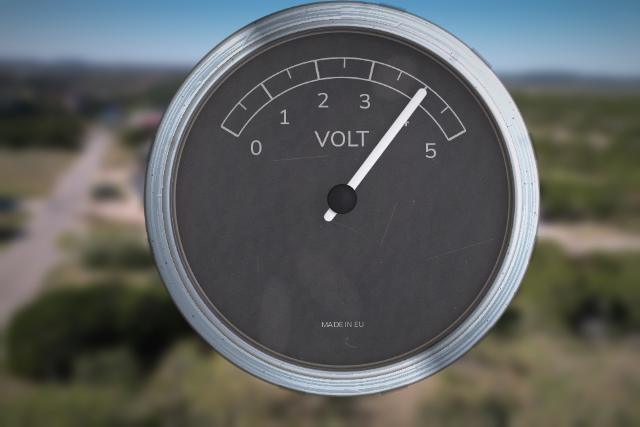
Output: V 4
